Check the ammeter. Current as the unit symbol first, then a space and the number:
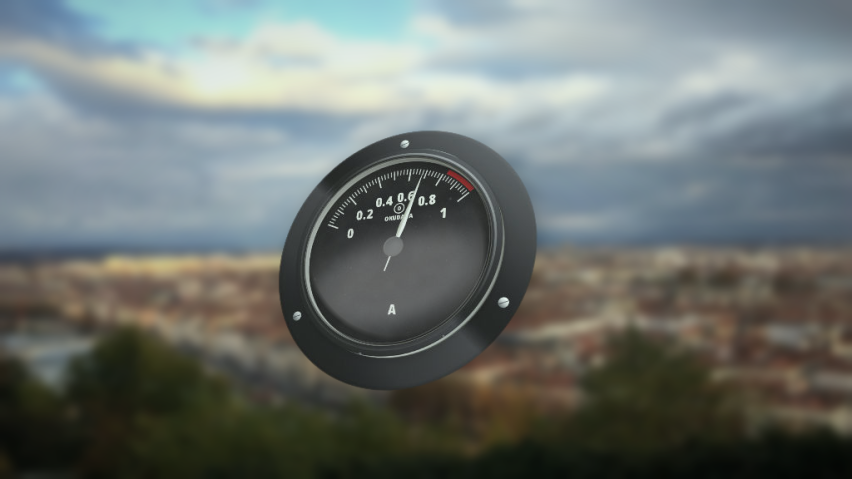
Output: A 0.7
